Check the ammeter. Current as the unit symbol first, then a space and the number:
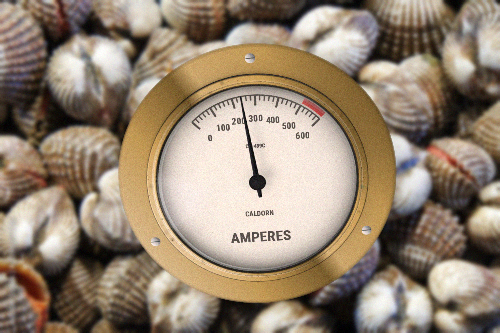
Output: A 240
